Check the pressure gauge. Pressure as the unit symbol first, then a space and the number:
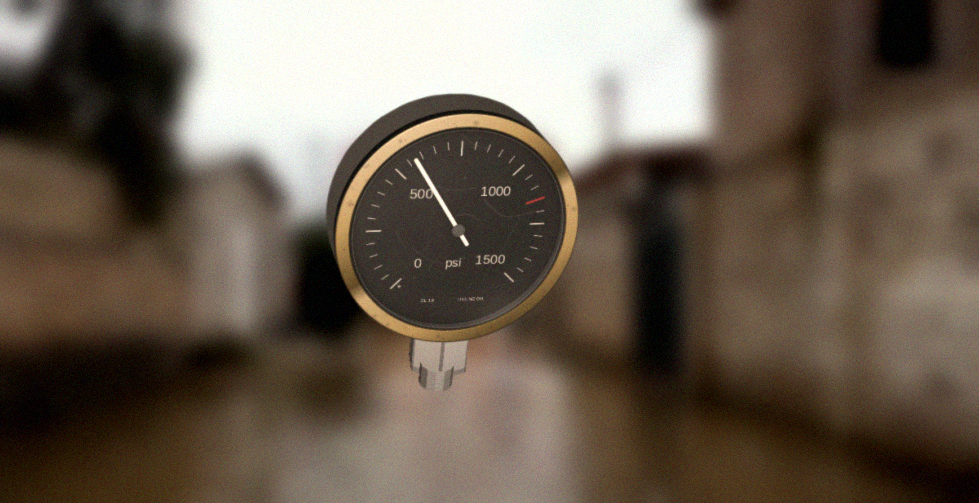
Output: psi 575
